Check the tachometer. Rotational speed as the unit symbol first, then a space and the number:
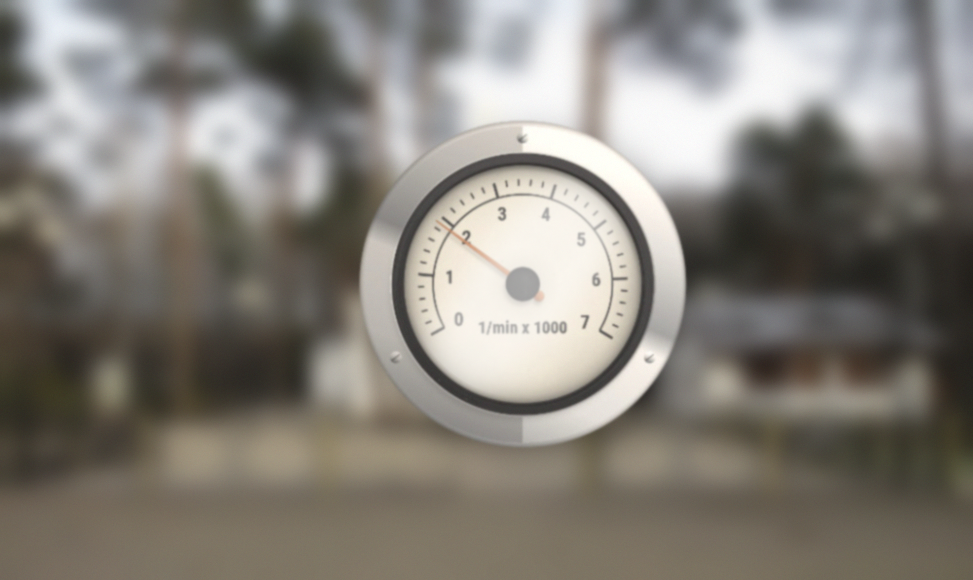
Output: rpm 1900
